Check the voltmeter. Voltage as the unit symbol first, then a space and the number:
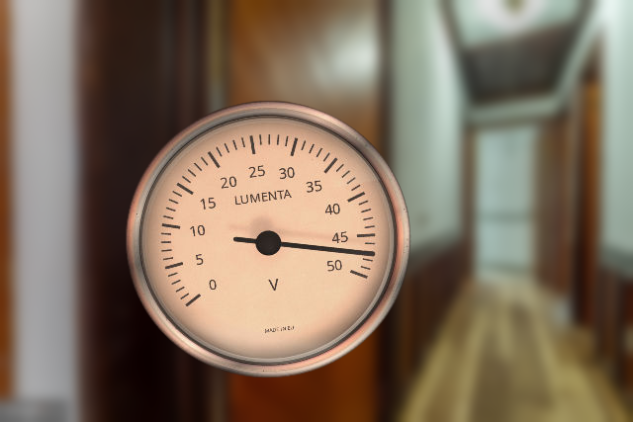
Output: V 47
